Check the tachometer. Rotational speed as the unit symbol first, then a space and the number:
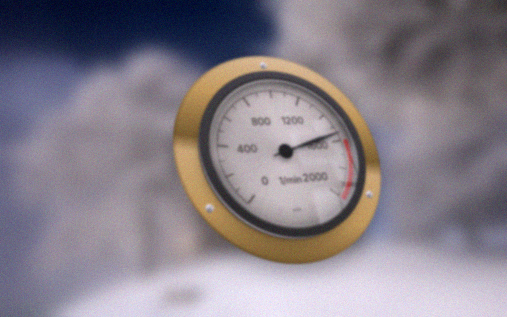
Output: rpm 1550
